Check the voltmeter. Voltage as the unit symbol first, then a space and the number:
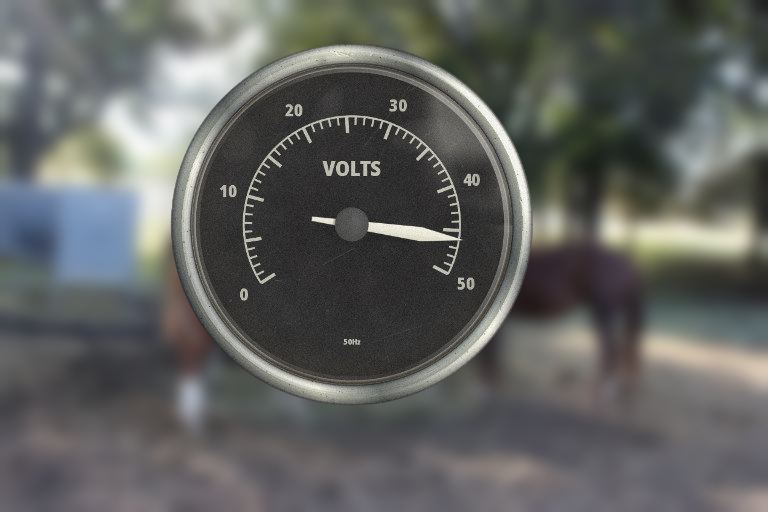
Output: V 46
